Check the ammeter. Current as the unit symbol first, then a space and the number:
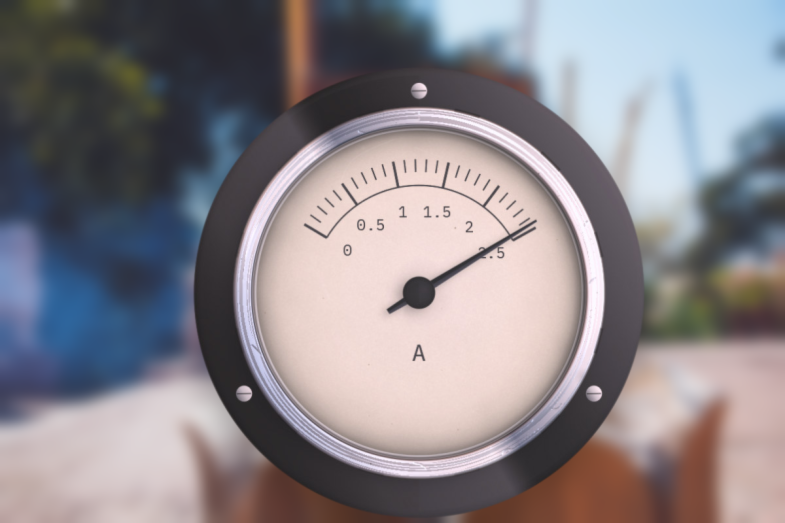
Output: A 2.45
